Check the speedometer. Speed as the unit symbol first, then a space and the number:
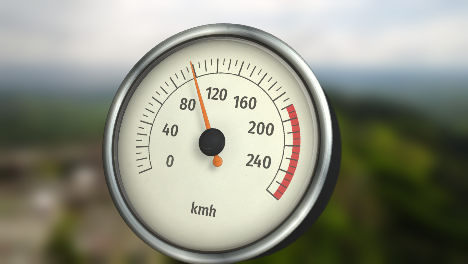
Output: km/h 100
